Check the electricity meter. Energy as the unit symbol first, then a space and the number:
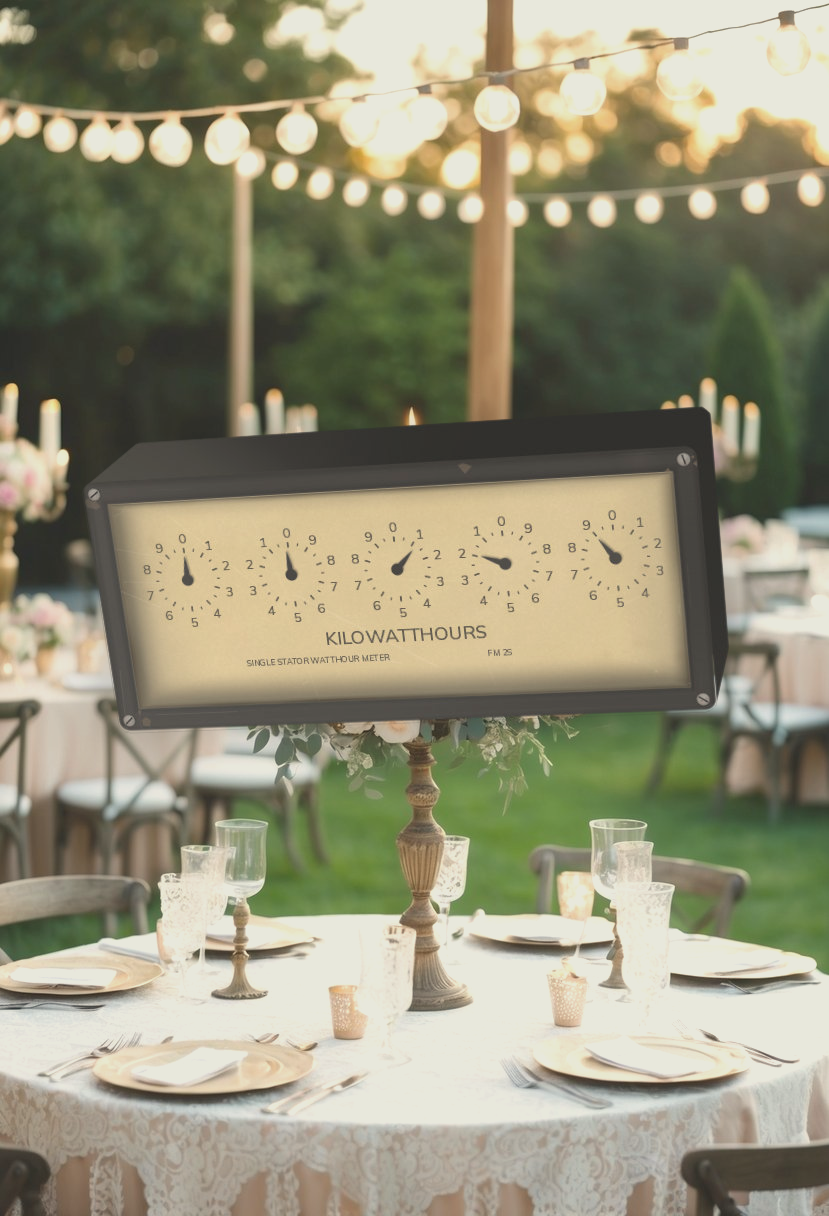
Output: kWh 119
